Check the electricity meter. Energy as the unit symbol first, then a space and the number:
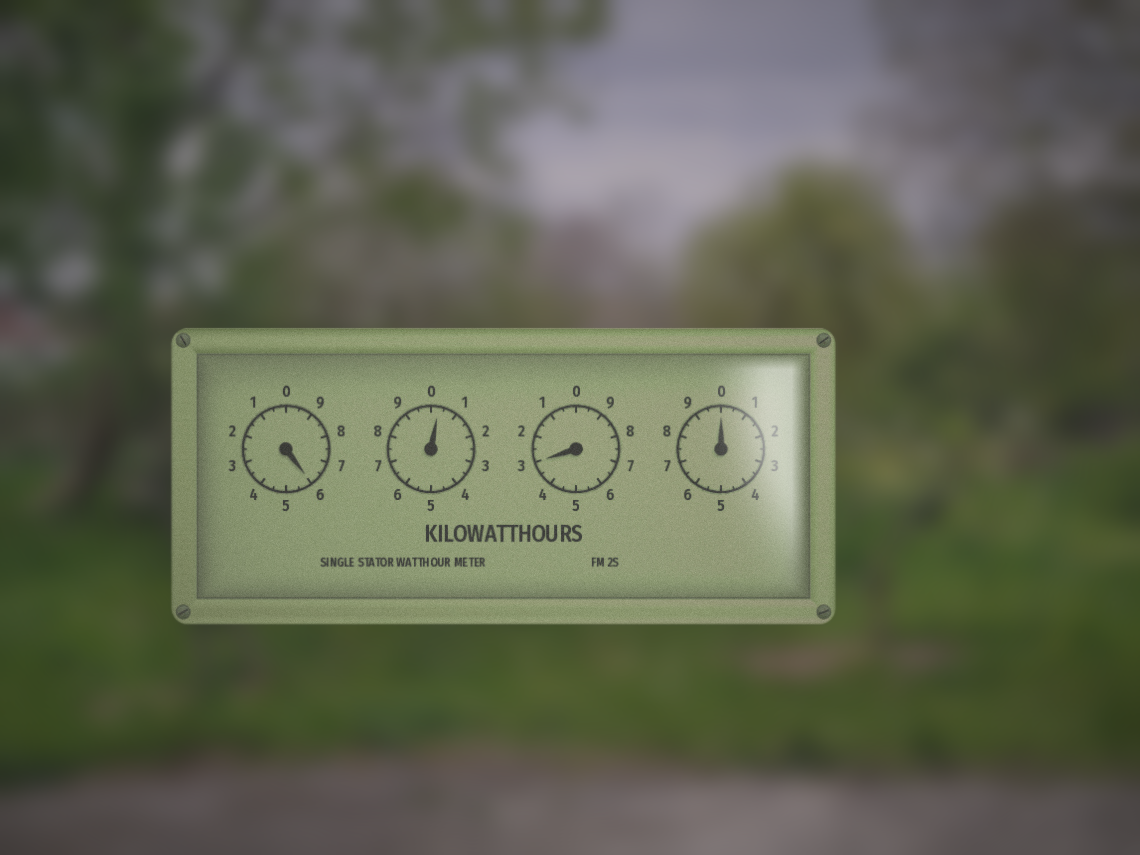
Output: kWh 6030
